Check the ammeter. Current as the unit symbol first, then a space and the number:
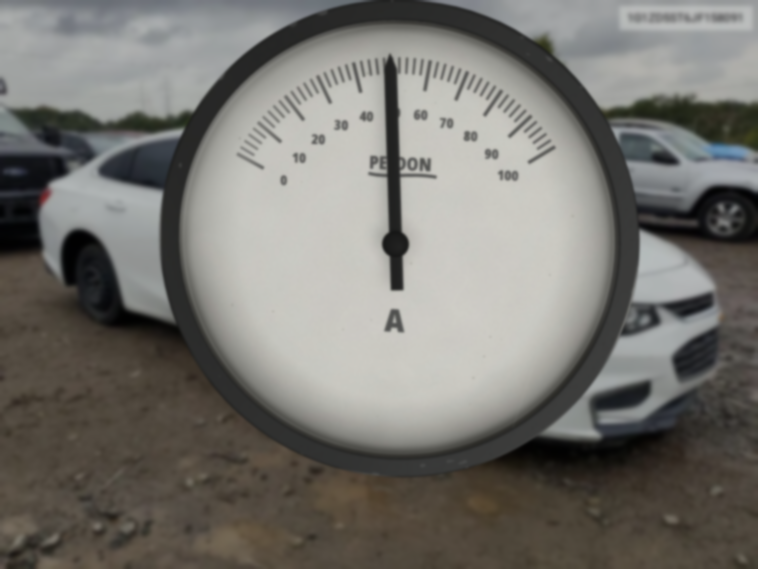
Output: A 50
